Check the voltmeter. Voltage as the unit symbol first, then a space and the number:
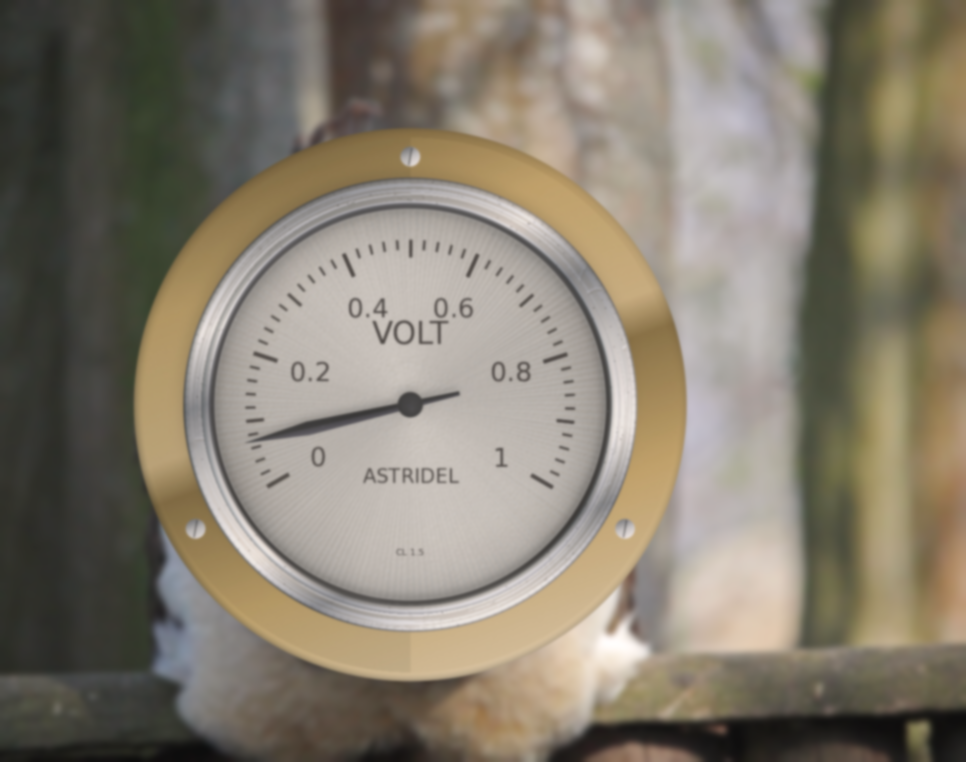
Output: V 0.07
